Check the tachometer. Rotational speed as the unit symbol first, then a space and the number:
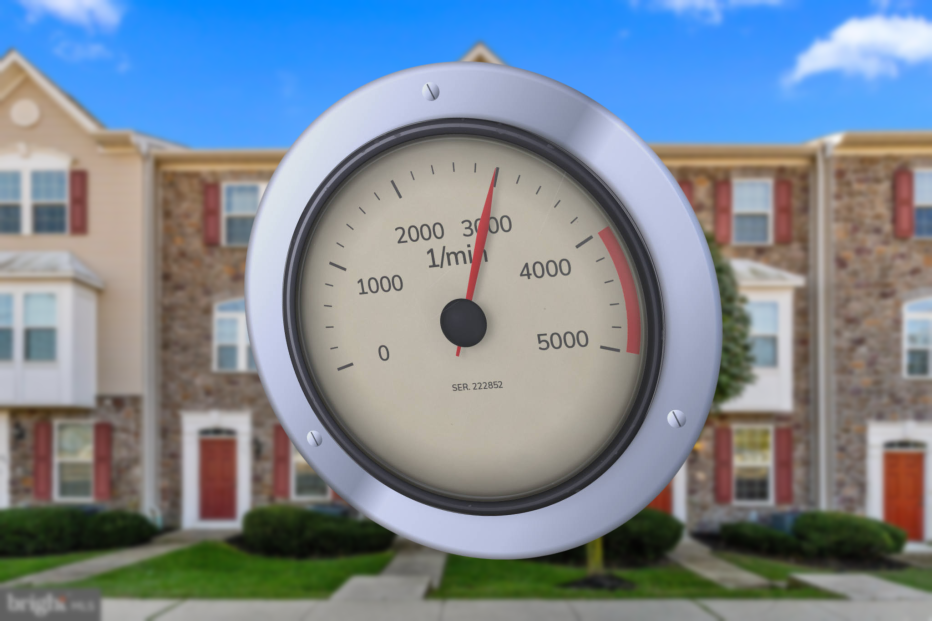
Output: rpm 3000
